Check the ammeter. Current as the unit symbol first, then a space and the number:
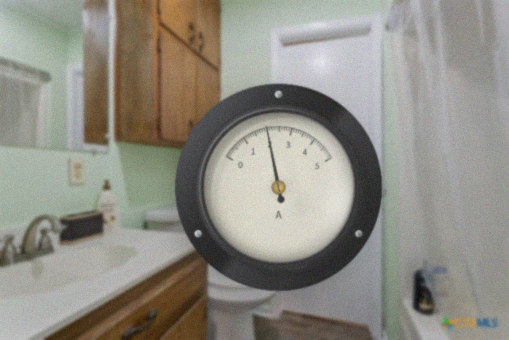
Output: A 2
